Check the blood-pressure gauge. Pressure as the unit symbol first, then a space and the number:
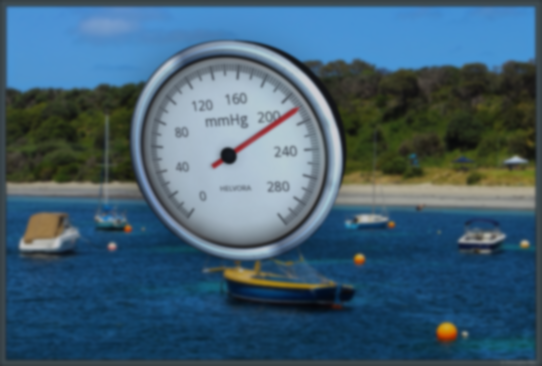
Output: mmHg 210
